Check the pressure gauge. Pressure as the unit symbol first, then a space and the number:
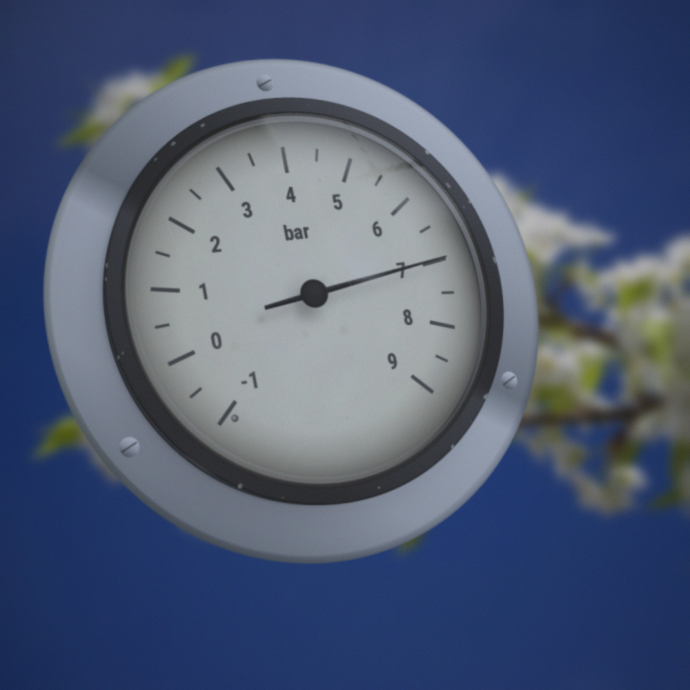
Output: bar 7
